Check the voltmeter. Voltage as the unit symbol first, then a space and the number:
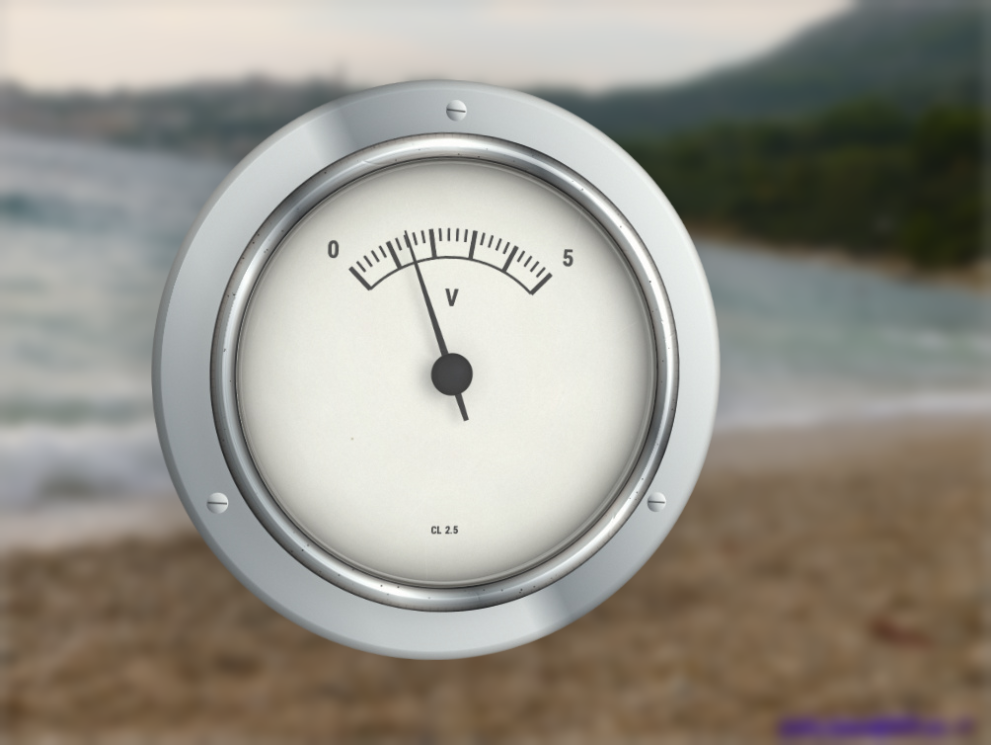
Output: V 1.4
